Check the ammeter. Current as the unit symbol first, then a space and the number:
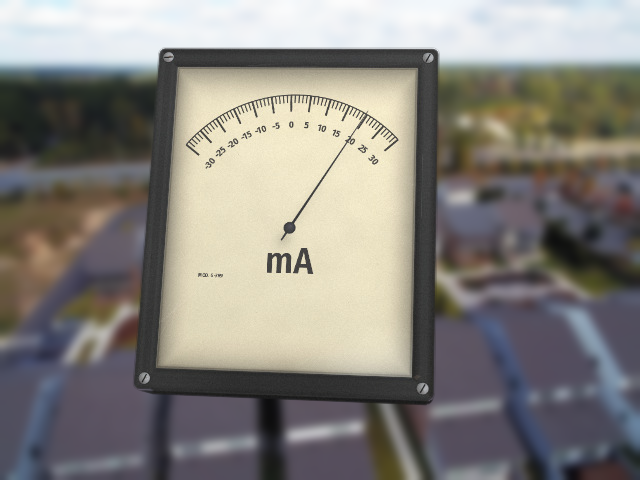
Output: mA 20
